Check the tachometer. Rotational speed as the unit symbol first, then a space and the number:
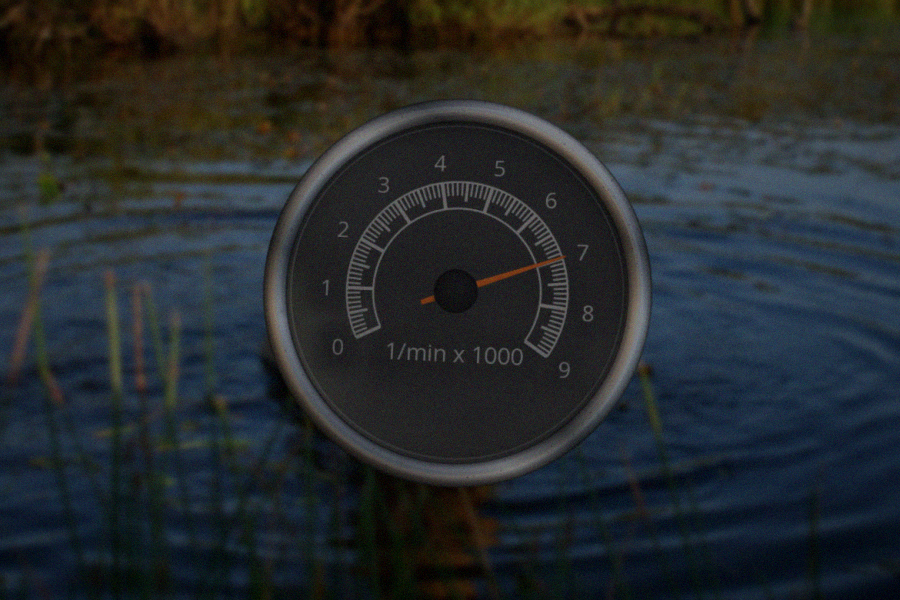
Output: rpm 7000
